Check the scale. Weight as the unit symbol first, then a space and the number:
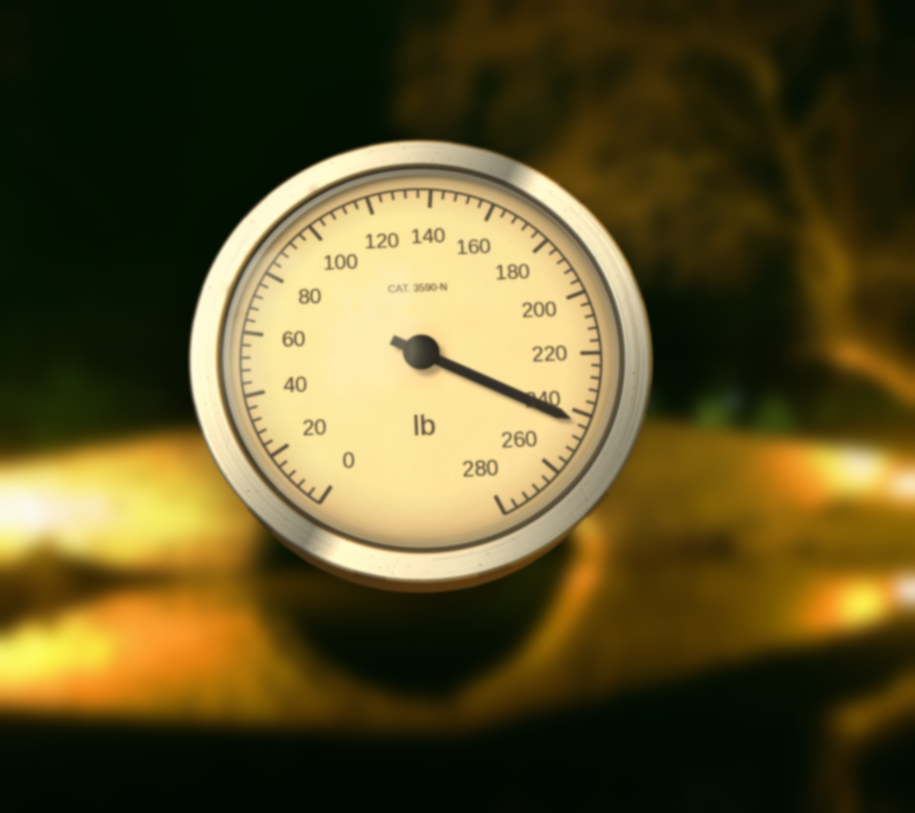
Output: lb 244
